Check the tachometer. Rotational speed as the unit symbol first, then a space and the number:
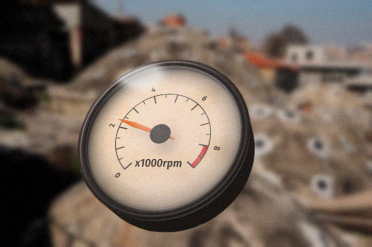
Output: rpm 2250
